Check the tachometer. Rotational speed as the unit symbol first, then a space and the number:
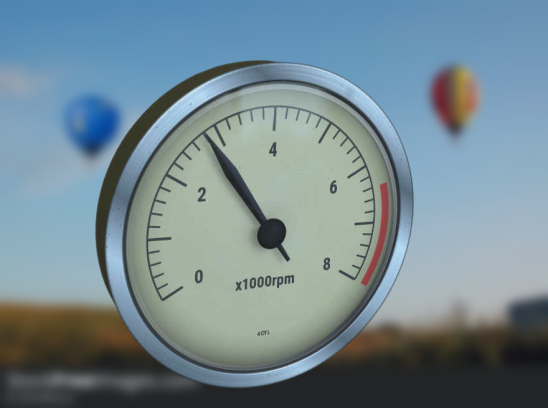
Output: rpm 2800
